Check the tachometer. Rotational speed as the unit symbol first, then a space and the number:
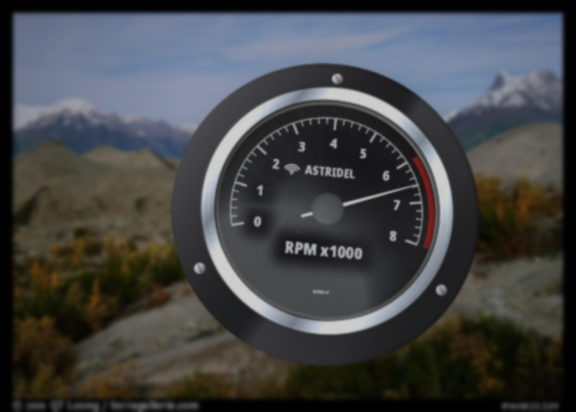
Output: rpm 6600
